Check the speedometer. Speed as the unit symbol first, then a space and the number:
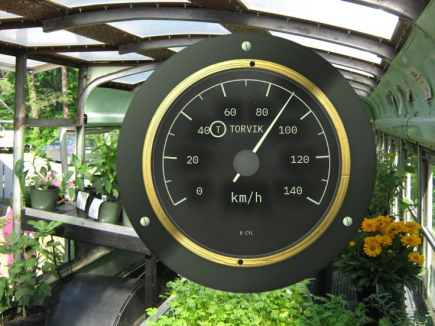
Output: km/h 90
